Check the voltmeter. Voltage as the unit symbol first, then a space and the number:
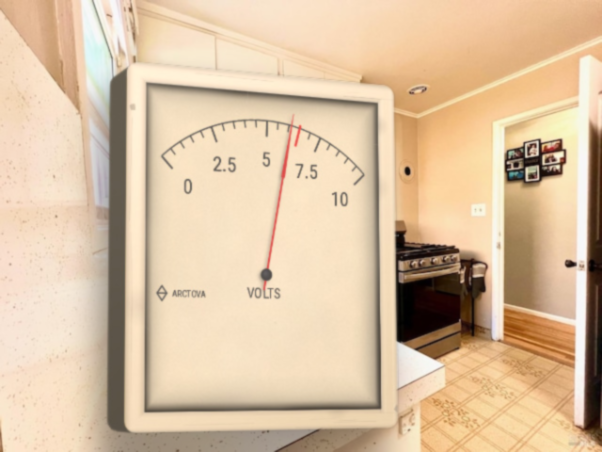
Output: V 6
